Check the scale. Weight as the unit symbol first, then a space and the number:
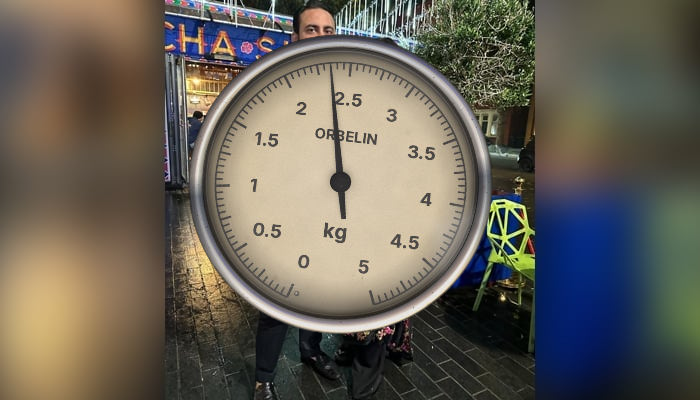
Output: kg 2.35
